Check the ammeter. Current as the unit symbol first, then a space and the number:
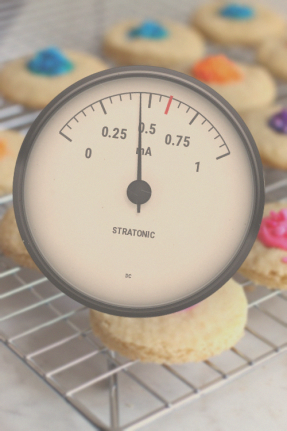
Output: mA 0.45
